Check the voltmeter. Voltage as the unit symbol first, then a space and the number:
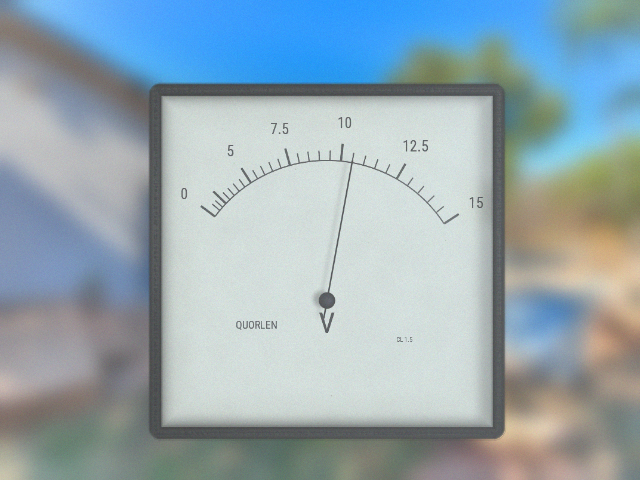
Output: V 10.5
